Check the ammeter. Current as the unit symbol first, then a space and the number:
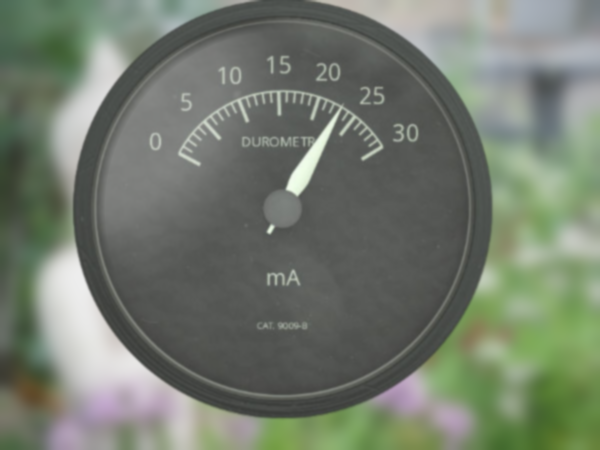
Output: mA 23
